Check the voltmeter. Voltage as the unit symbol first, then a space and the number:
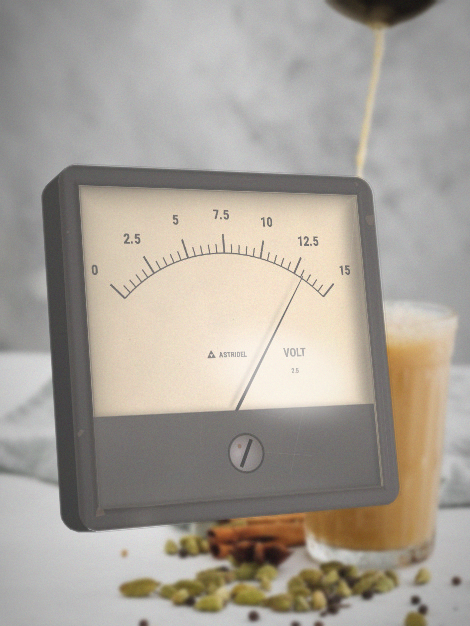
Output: V 13
